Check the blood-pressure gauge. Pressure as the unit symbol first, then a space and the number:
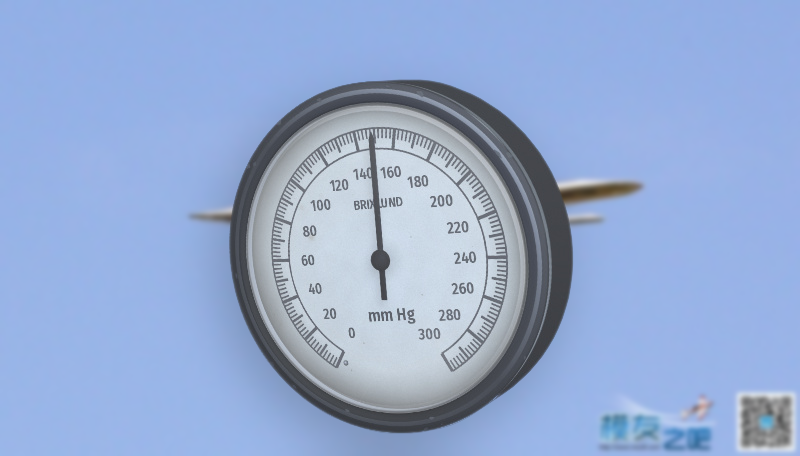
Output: mmHg 150
